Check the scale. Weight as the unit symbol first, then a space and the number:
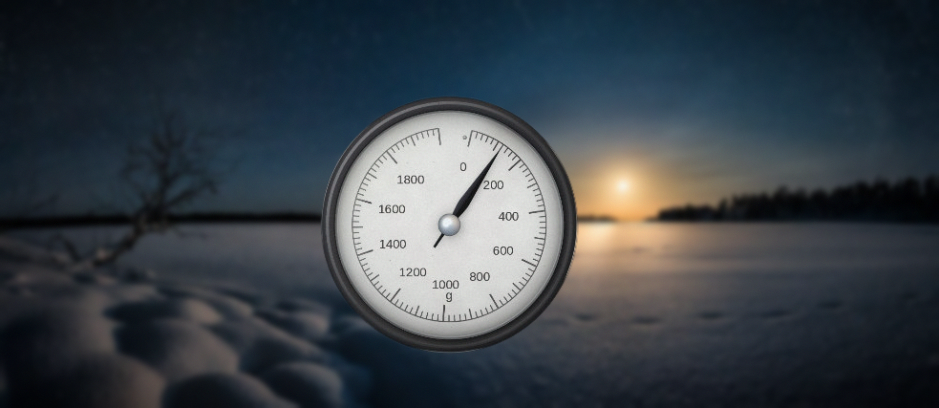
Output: g 120
